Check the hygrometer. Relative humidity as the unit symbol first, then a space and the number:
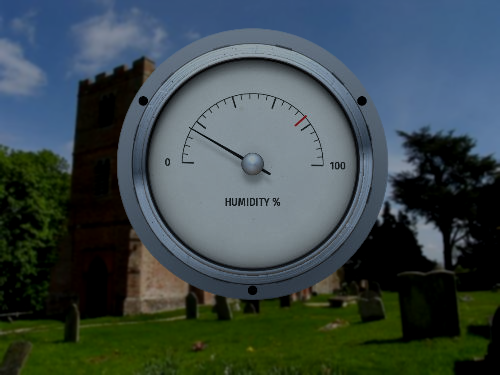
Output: % 16
